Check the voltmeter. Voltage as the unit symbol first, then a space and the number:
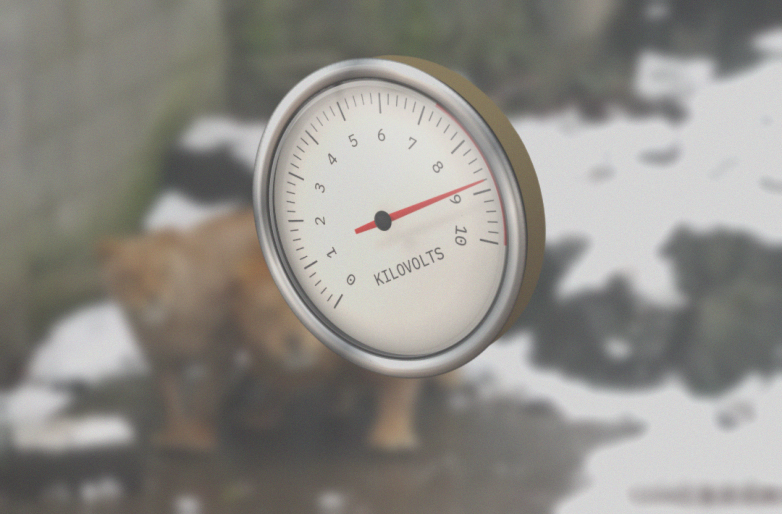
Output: kV 8.8
